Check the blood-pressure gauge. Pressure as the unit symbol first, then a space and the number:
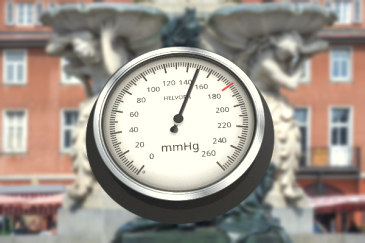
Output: mmHg 150
